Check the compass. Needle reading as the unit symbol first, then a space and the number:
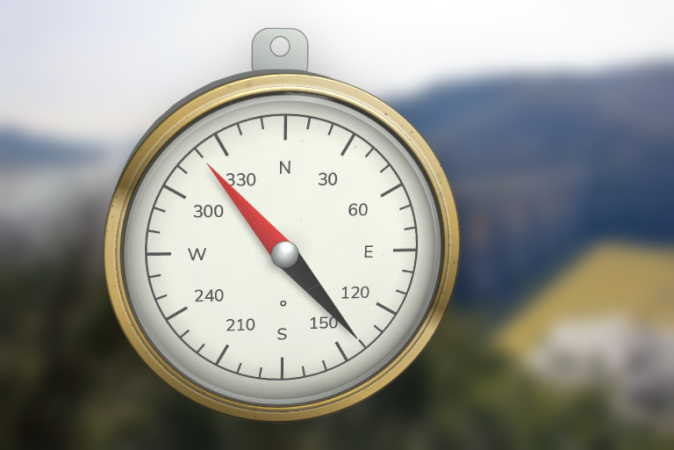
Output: ° 320
